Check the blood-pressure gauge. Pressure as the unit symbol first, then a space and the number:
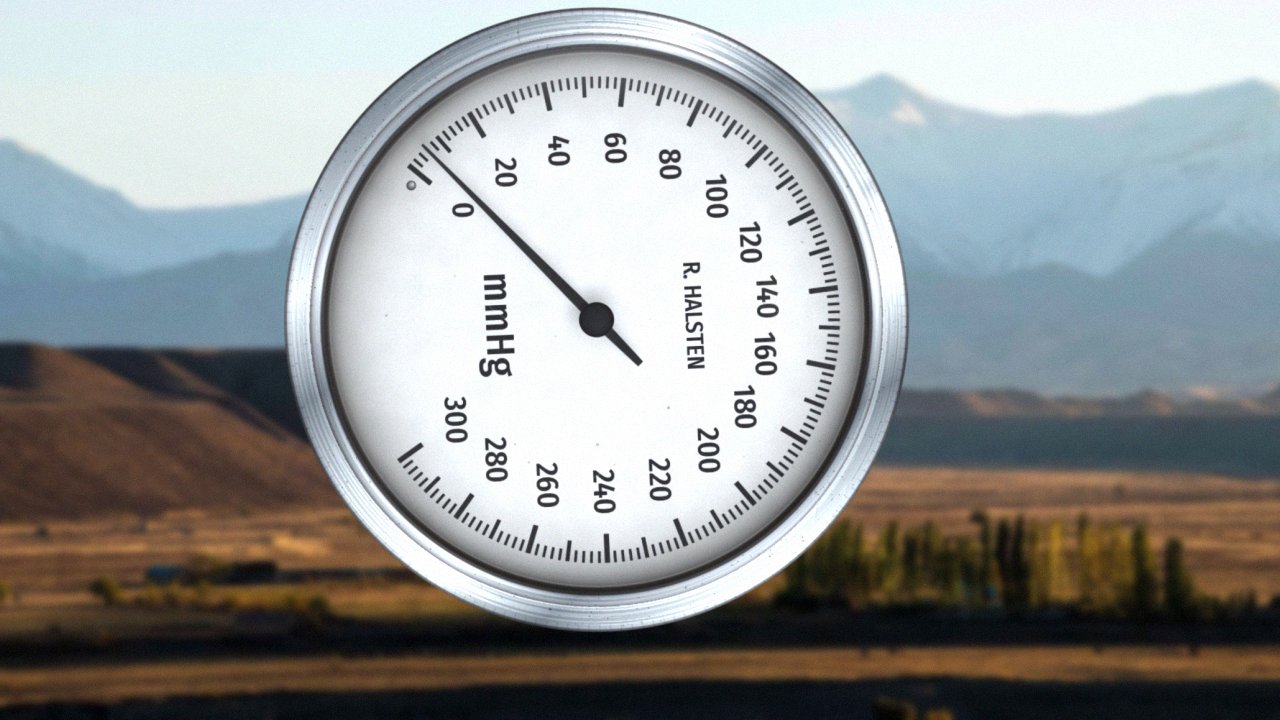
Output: mmHg 6
